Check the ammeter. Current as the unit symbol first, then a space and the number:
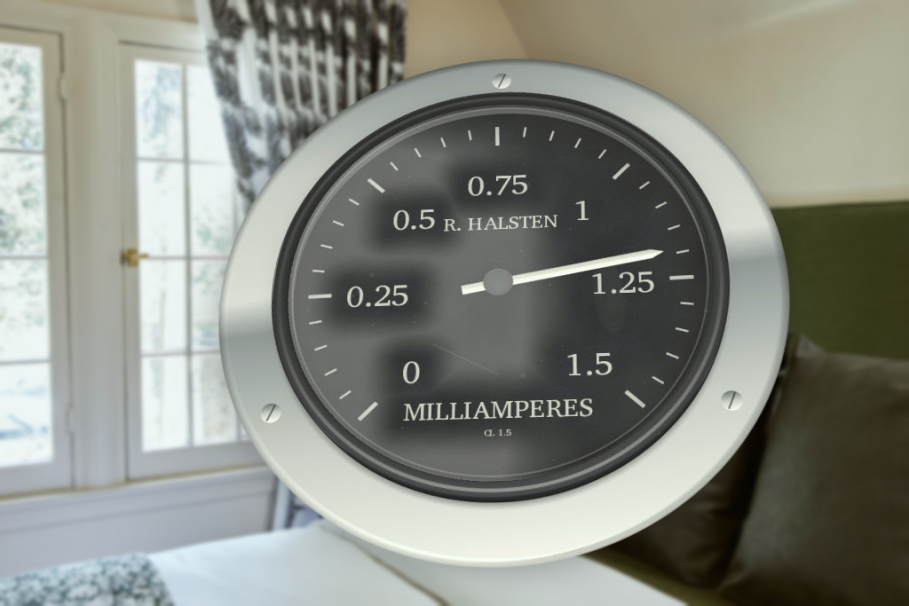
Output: mA 1.2
